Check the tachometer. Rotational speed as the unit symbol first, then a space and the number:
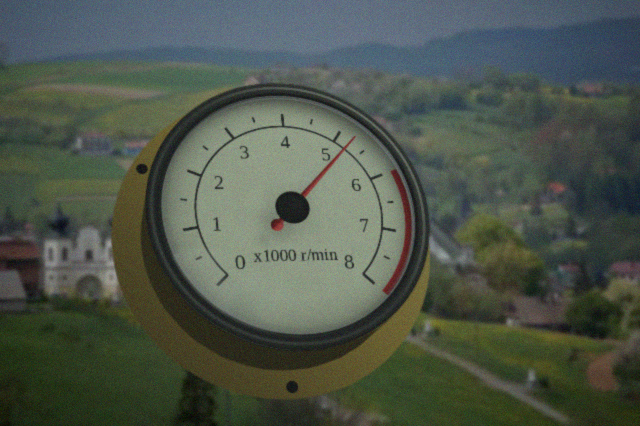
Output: rpm 5250
